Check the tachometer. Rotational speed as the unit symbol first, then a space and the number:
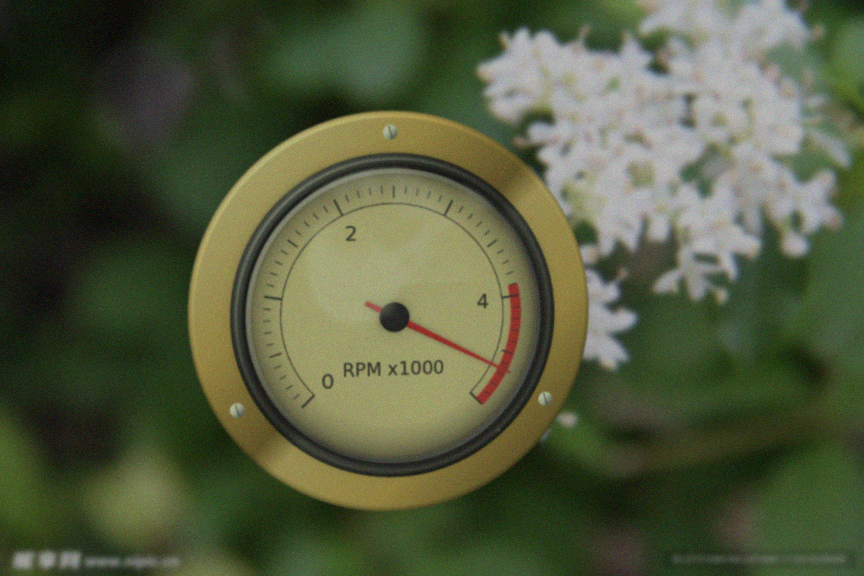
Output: rpm 4650
